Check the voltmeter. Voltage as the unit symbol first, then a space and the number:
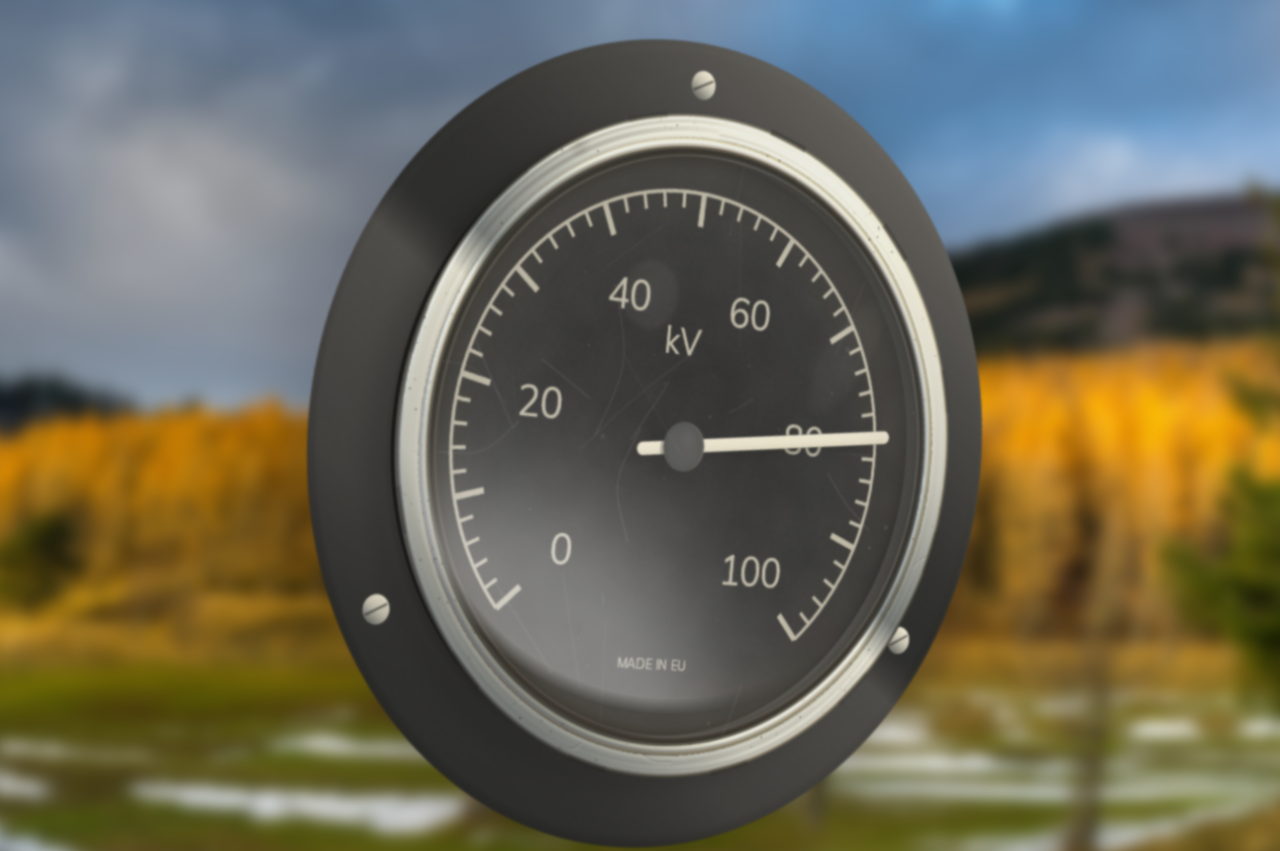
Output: kV 80
